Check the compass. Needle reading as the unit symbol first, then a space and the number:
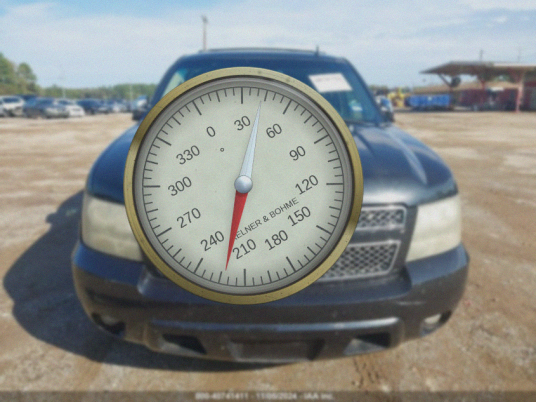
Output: ° 222.5
